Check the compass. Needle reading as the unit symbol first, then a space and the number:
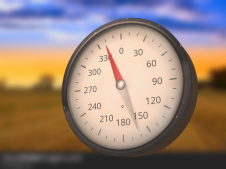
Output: ° 340
